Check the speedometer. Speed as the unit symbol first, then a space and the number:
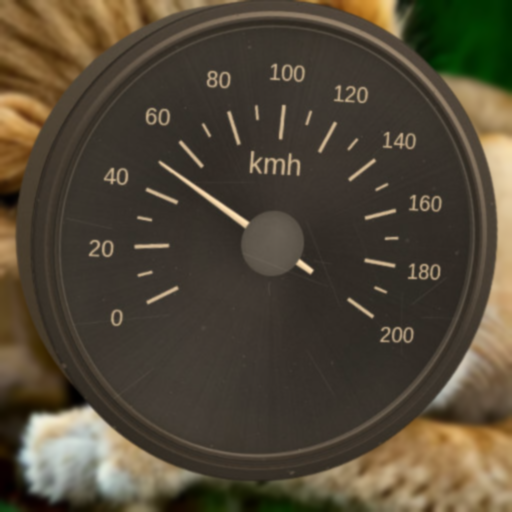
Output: km/h 50
